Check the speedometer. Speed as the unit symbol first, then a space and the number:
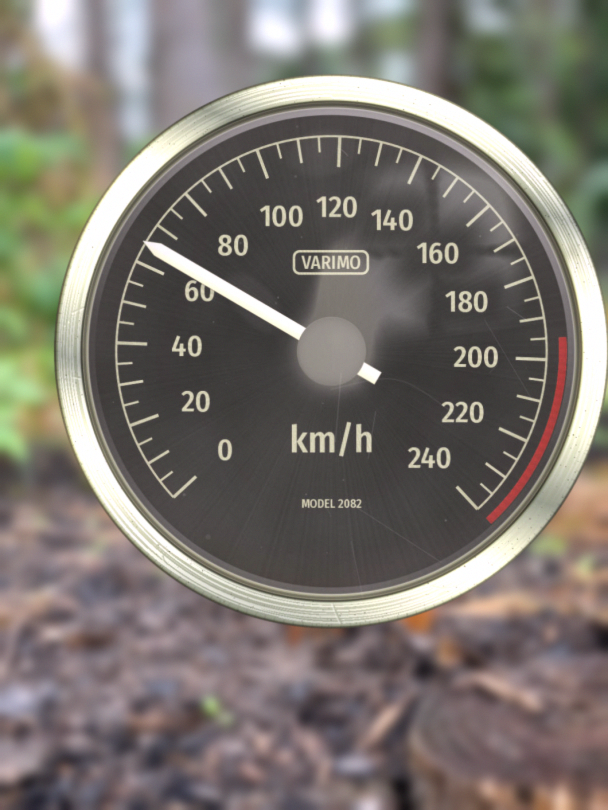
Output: km/h 65
